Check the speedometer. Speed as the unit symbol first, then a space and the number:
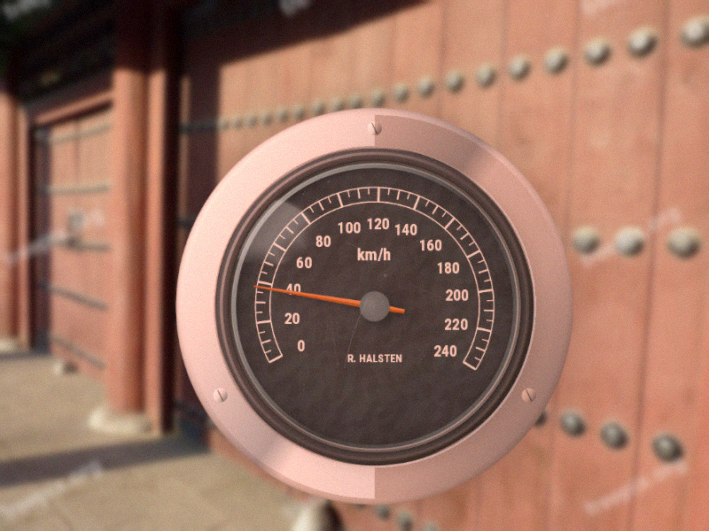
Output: km/h 37.5
